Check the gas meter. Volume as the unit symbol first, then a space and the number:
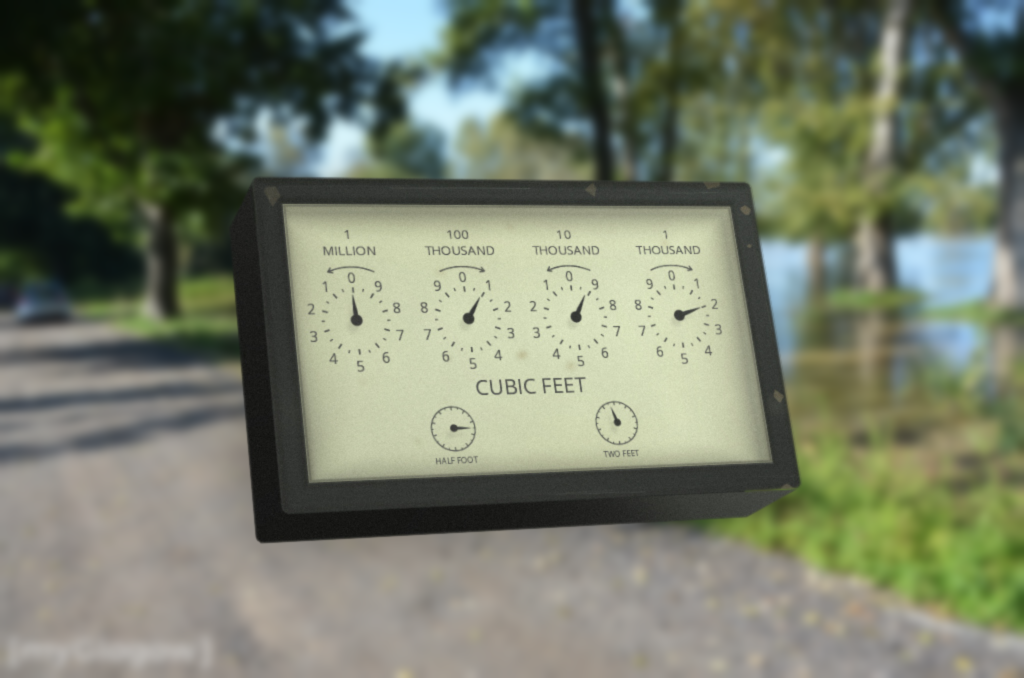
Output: ft³ 9200
